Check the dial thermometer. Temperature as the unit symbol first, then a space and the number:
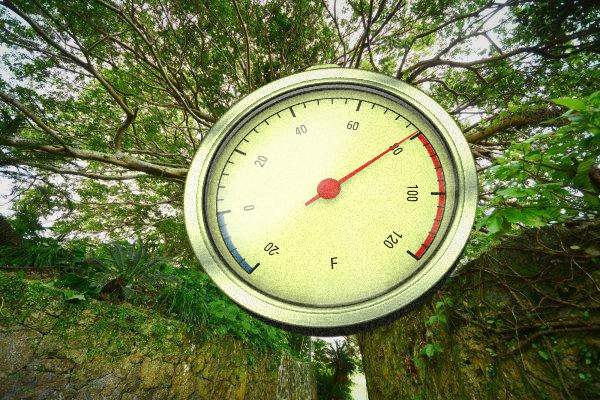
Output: °F 80
